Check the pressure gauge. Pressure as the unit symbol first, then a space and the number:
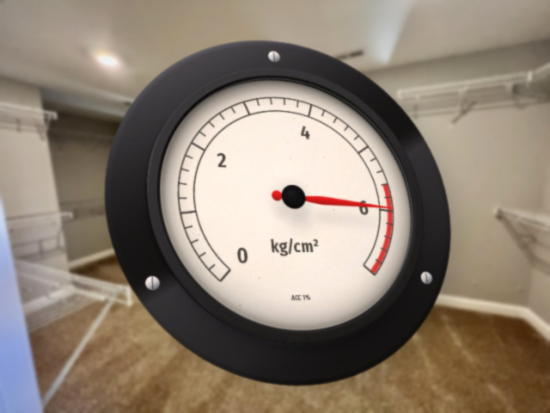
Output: kg/cm² 6
